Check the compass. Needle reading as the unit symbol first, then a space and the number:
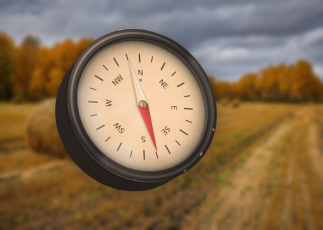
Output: ° 165
